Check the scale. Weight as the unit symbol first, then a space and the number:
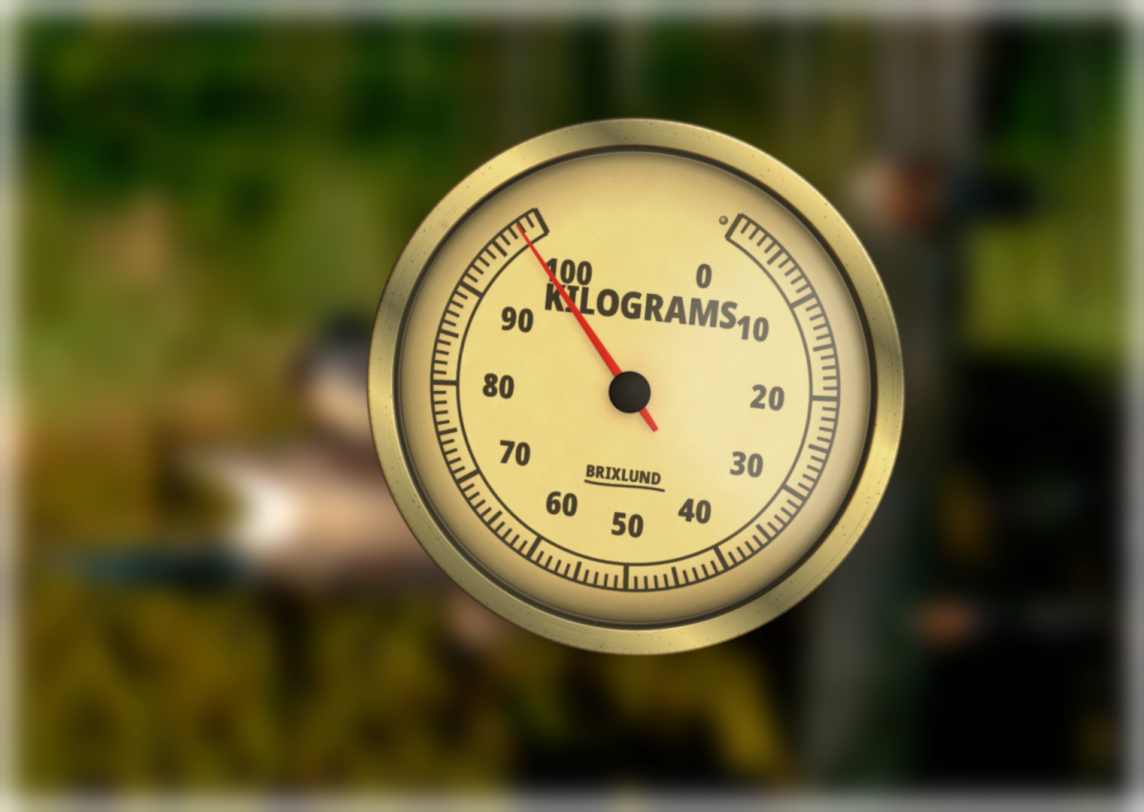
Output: kg 98
